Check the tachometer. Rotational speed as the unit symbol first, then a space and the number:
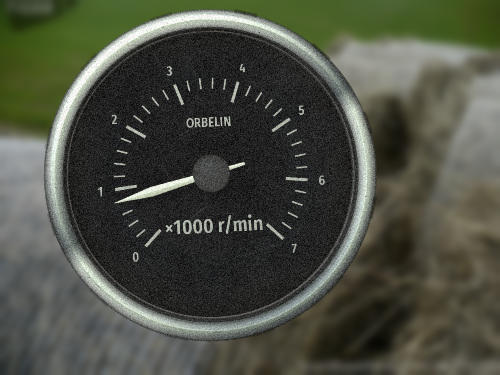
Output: rpm 800
